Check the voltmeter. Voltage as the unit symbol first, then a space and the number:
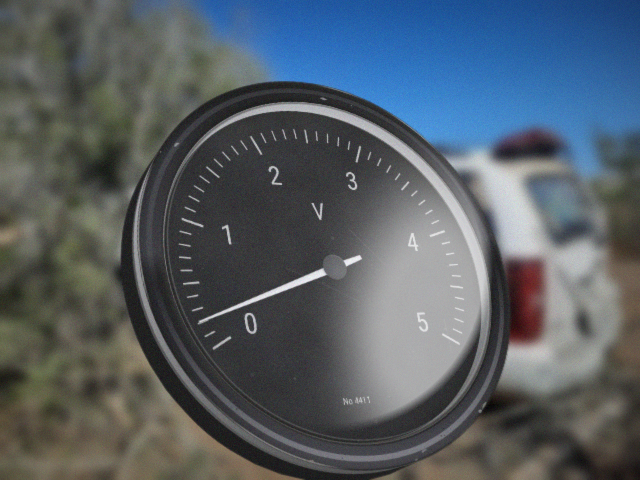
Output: V 0.2
